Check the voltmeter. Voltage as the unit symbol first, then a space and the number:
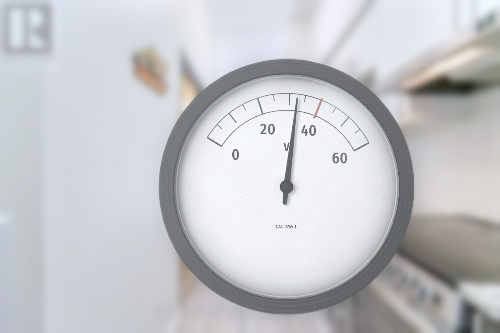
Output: V 32.5
